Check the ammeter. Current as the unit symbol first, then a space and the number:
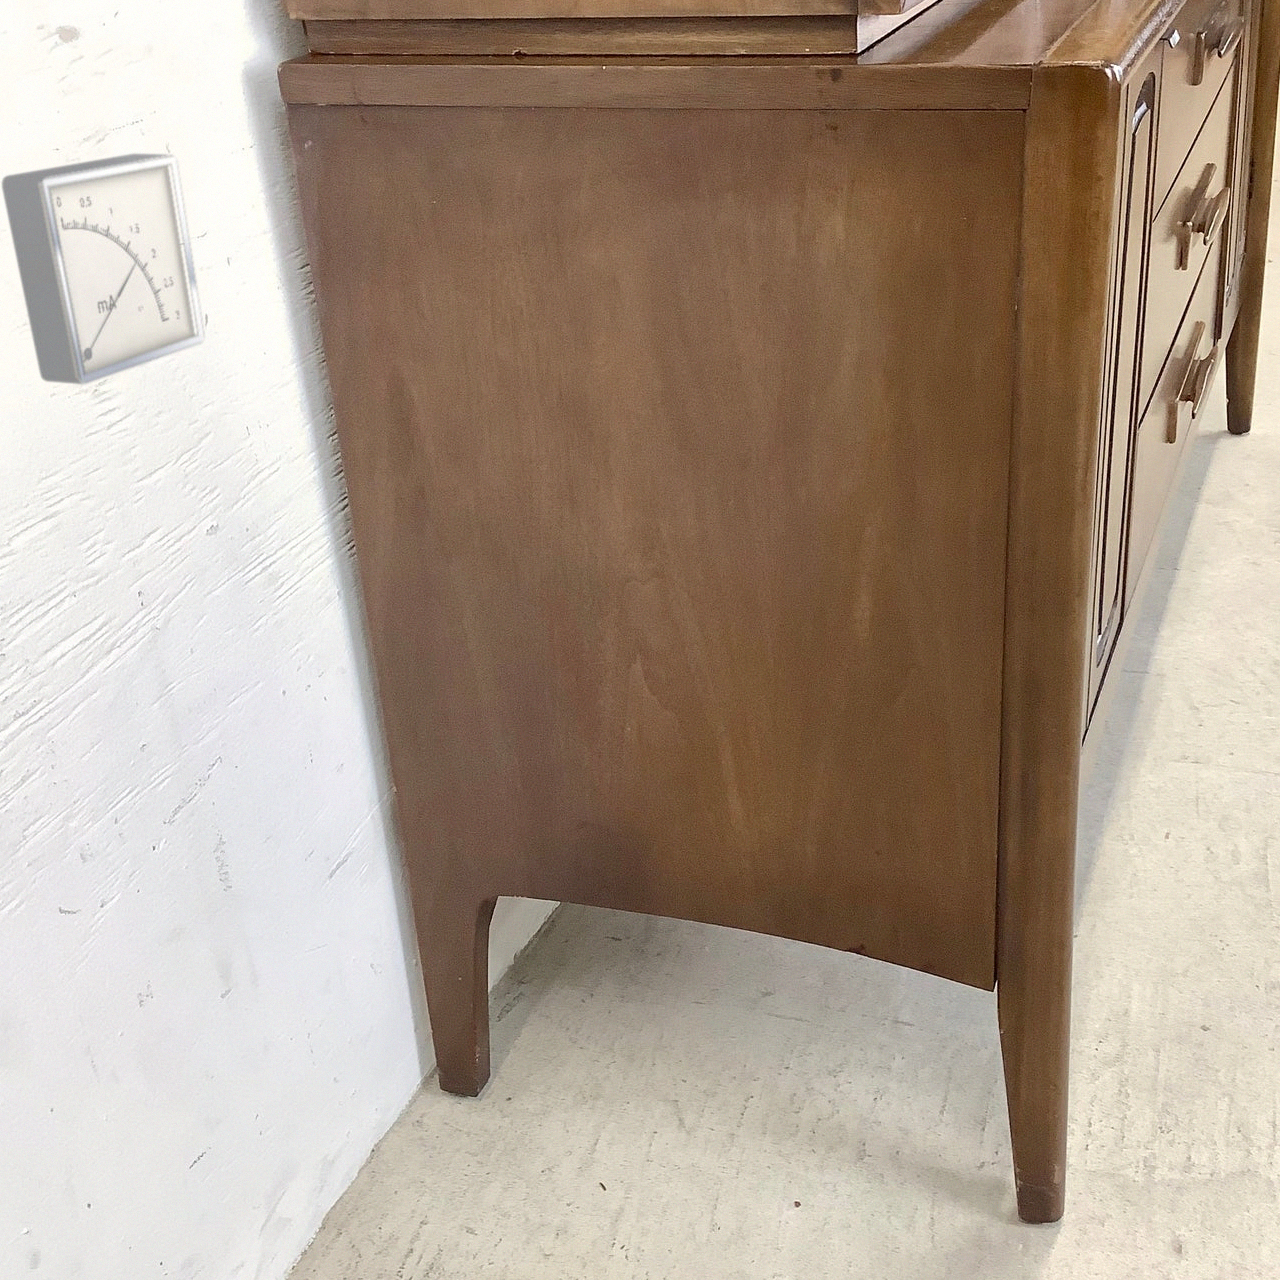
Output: mA 1.75
